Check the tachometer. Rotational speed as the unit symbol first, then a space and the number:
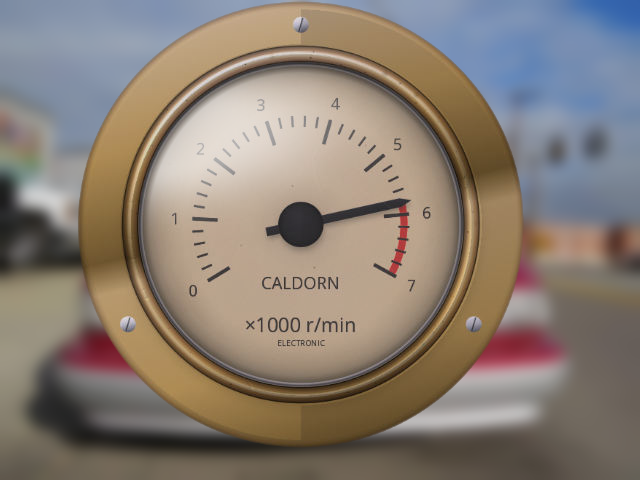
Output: rpm 5800
